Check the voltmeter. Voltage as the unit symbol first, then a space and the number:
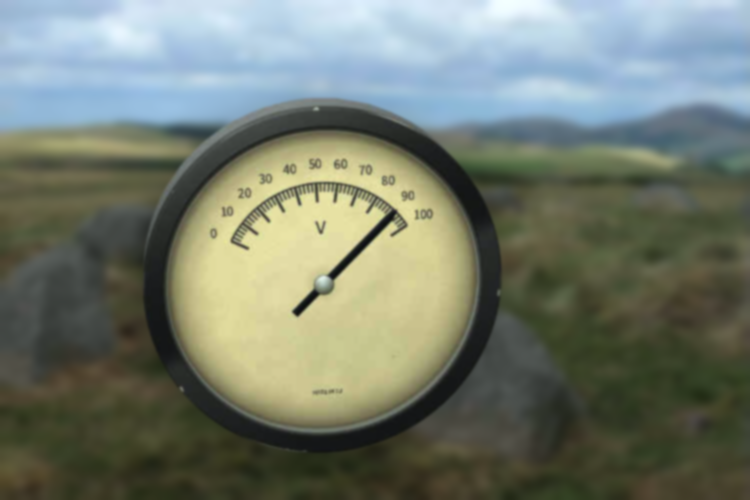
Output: V 90
